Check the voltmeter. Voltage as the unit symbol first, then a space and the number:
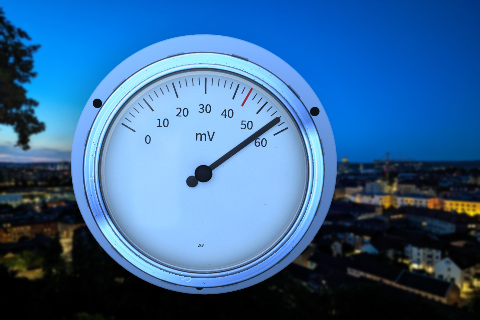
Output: mV 56
